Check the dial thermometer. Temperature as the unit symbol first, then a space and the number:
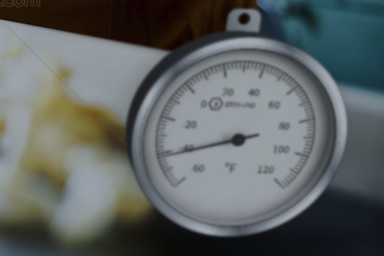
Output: °F -40
